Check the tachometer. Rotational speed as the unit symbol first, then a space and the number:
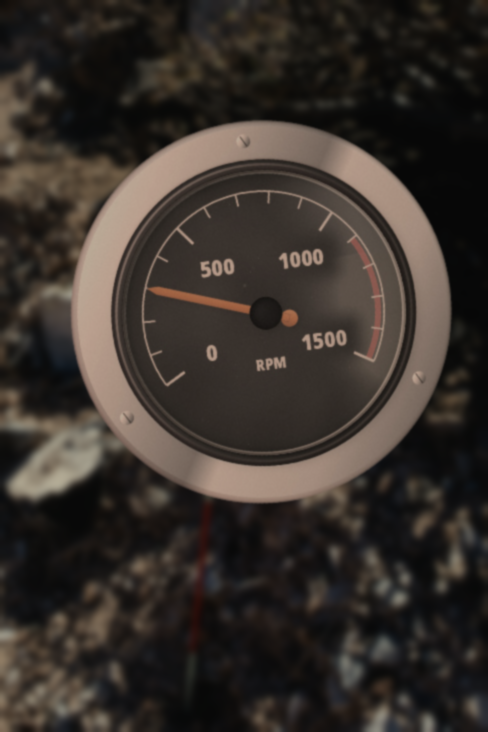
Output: rpm 300
